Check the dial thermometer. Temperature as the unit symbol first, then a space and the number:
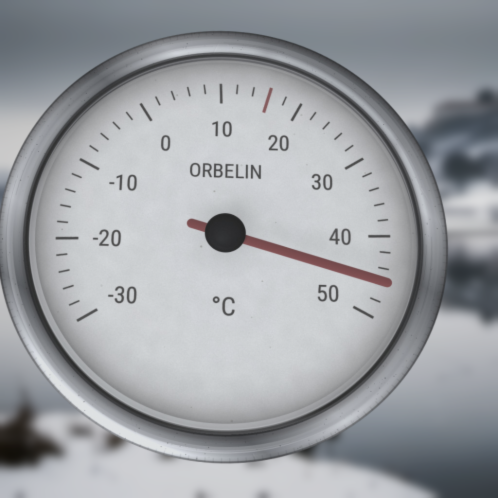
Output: °C 46
